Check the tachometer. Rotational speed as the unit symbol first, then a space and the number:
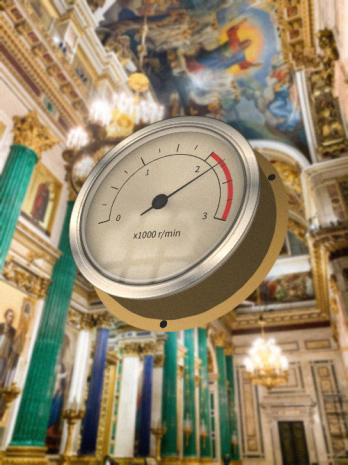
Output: rpm 2250
